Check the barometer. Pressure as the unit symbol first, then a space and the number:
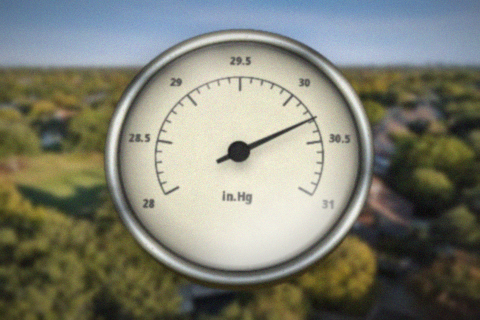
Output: inHg 30.3
